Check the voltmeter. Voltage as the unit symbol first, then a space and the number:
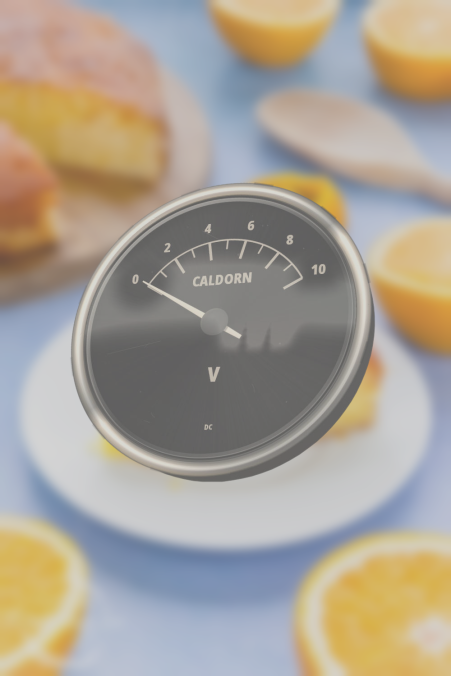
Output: V 0
